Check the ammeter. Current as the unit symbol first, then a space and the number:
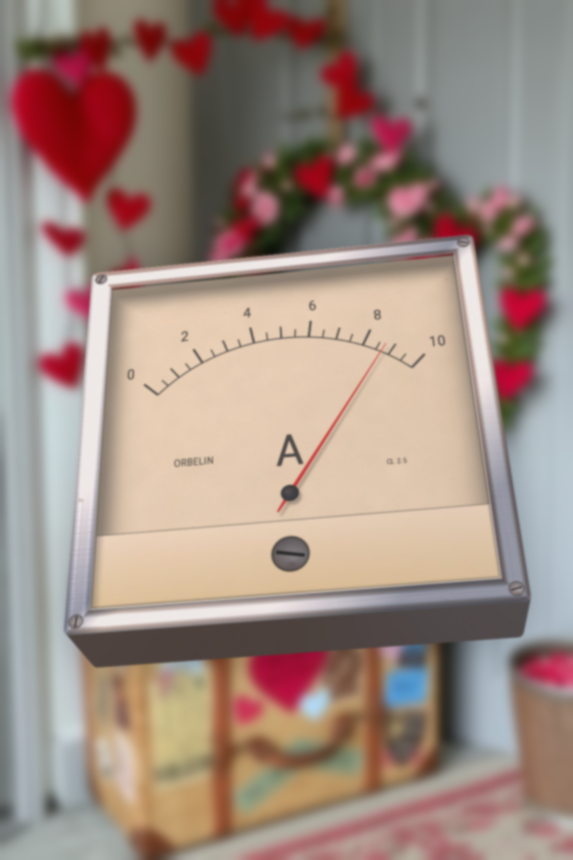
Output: A 8.75
